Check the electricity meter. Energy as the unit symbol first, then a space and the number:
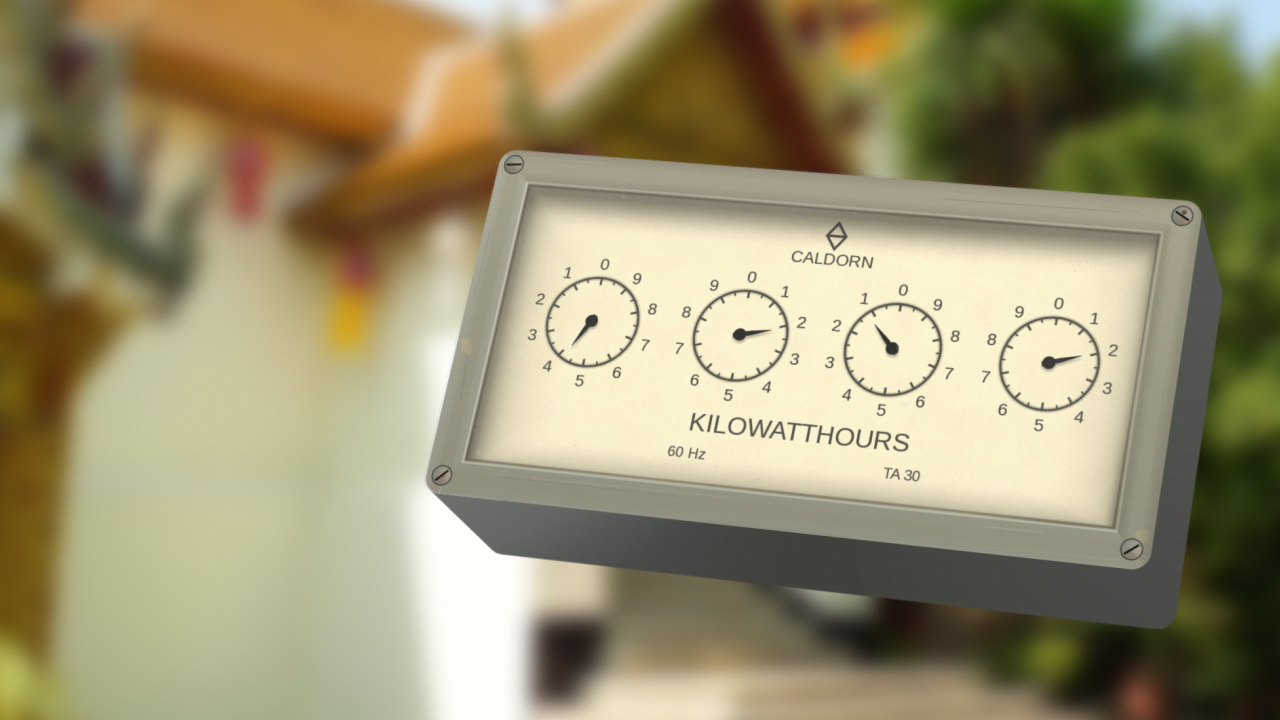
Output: kWh 4212
